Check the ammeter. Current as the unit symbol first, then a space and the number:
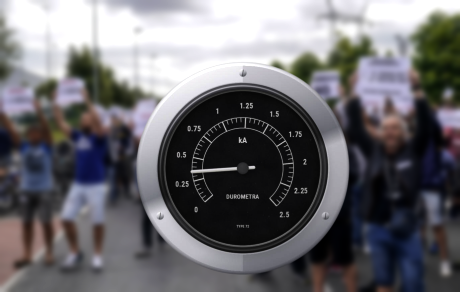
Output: kA 0.35
